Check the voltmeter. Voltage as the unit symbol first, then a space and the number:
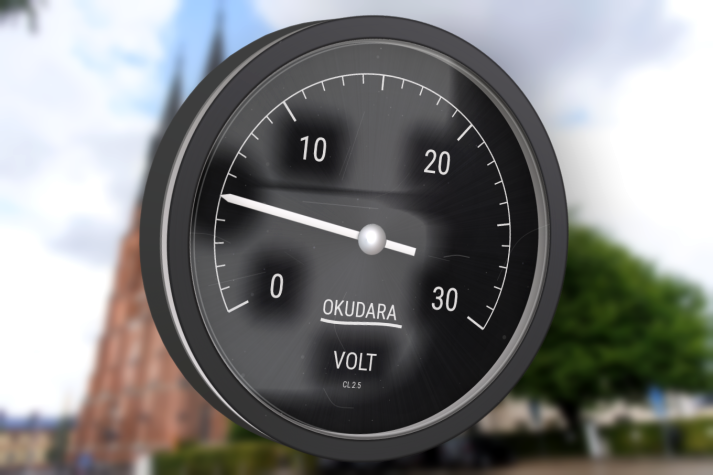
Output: V 5
